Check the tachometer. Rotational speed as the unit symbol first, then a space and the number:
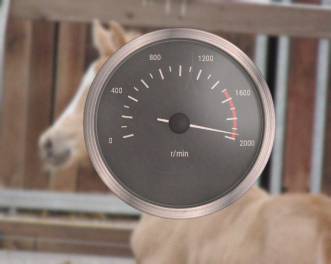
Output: rpm 1950
